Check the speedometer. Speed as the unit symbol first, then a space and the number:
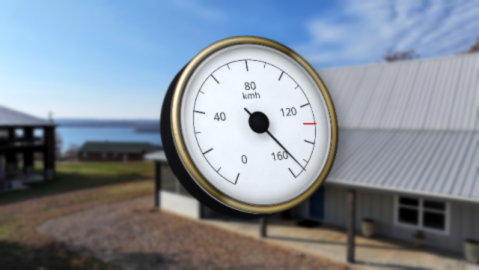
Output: km/h 155
